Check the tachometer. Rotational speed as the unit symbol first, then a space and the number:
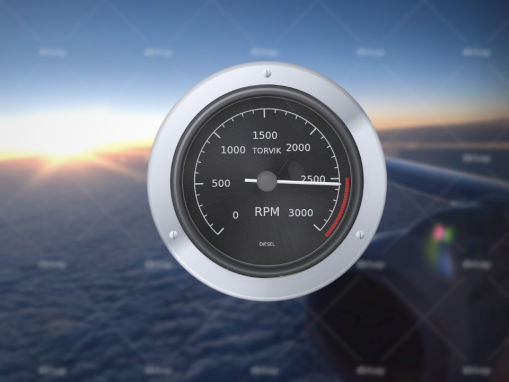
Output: rpm 2550
